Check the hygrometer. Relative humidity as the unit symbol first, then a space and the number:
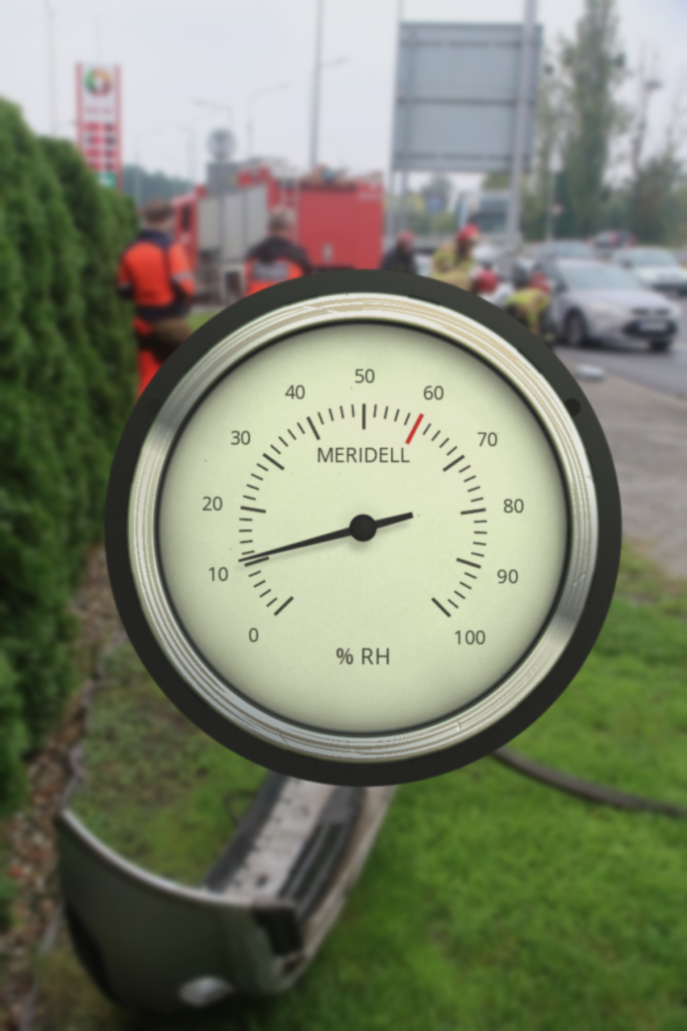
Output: % 11
